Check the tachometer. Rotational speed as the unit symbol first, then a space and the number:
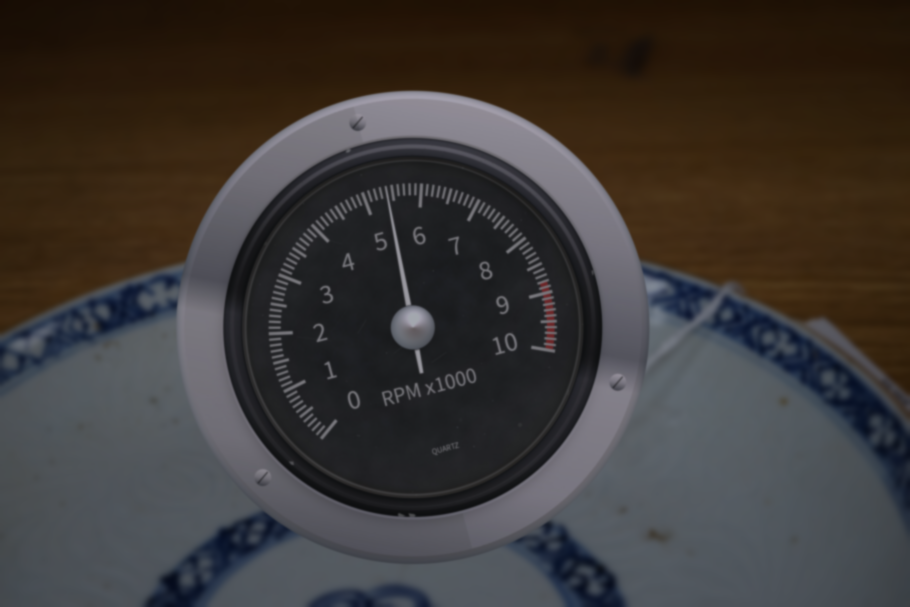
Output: rpm 5400
